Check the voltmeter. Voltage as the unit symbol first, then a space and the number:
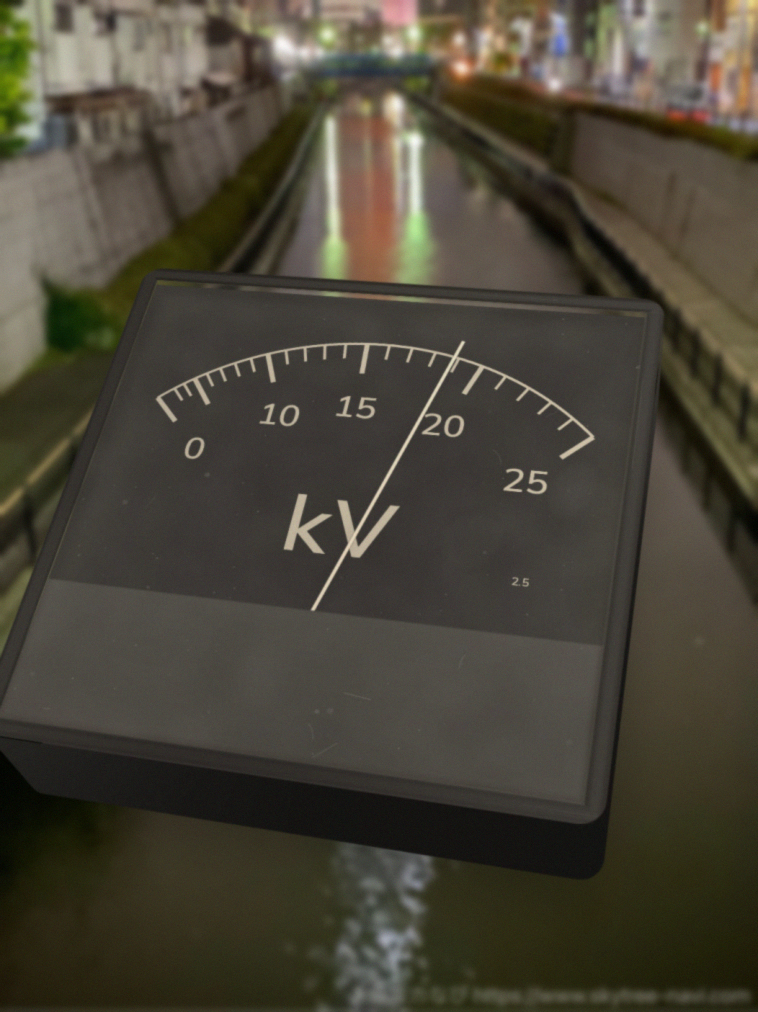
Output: kV 19
